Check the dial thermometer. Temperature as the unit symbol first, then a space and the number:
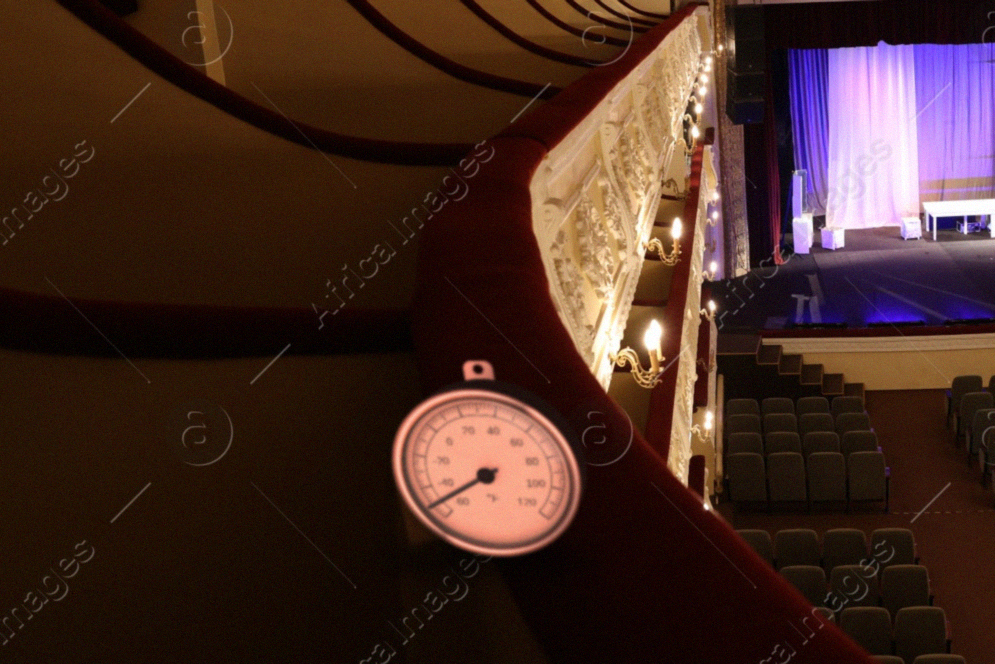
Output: °F -50
